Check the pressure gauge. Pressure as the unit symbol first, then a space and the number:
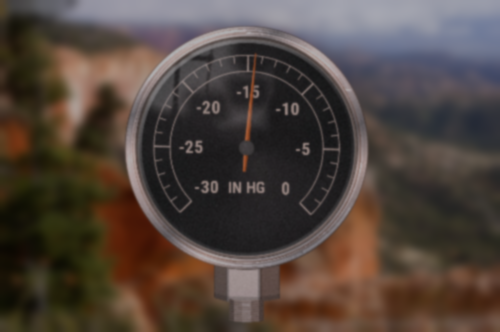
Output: inHg -14.5
